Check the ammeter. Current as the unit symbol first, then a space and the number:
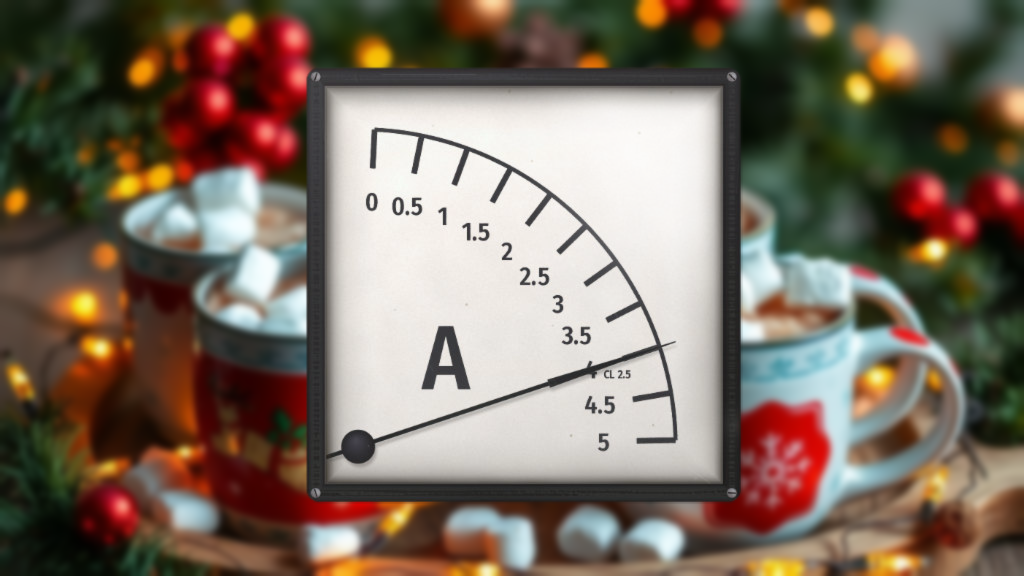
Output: A 4
